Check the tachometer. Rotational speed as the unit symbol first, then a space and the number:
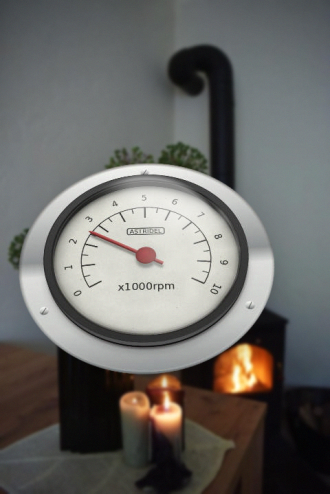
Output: rpm 2500
